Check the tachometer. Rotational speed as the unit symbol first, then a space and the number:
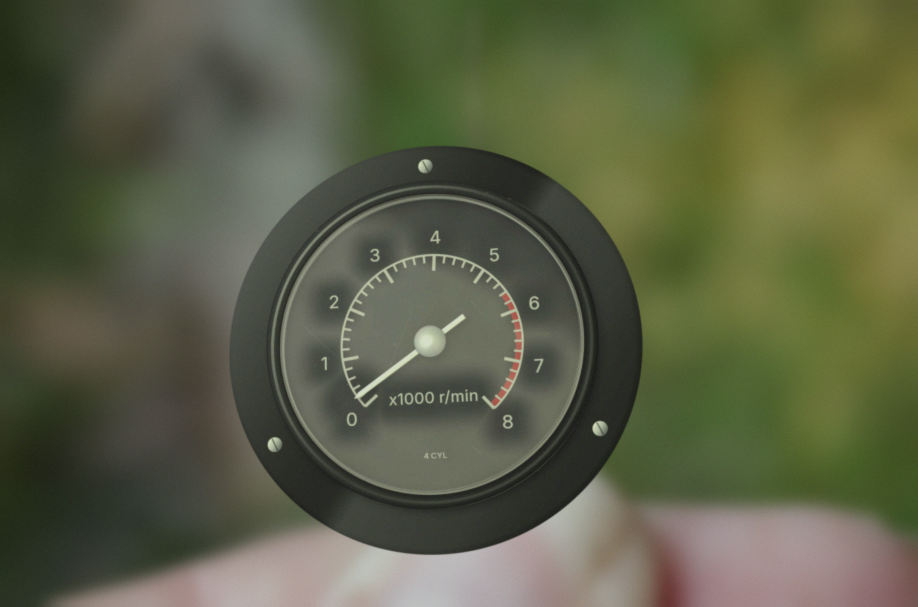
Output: rpm 200
